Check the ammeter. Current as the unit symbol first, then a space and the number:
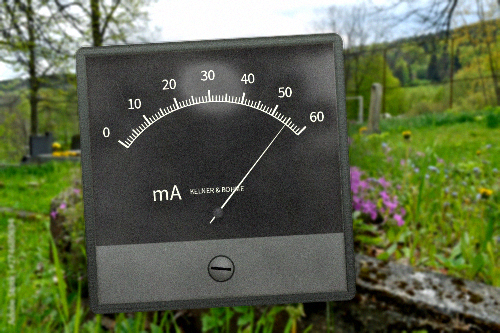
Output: mA 55
